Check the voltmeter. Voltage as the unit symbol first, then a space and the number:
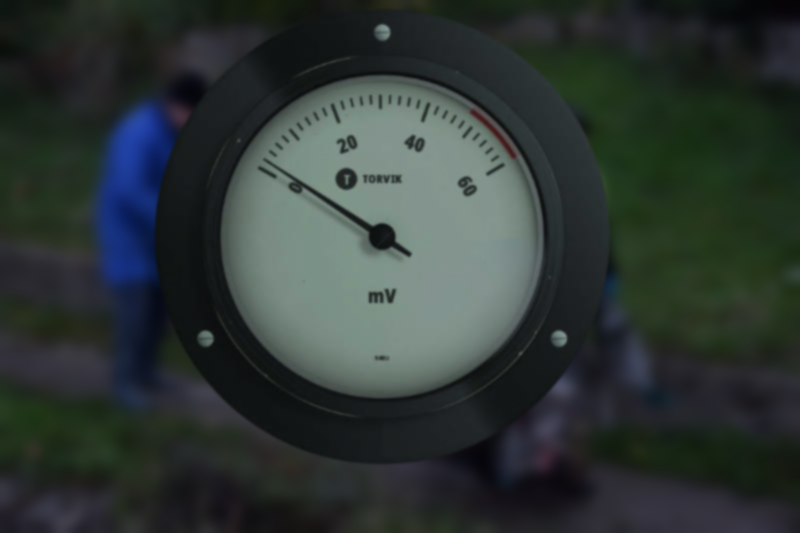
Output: mV 2
